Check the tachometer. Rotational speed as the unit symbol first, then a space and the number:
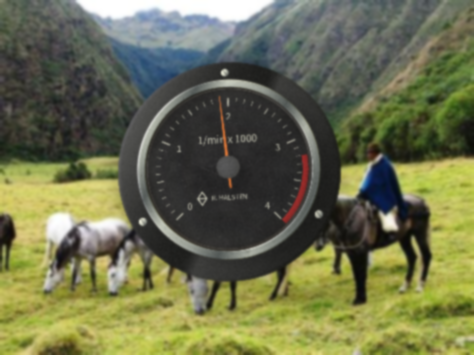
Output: rpm 1900
